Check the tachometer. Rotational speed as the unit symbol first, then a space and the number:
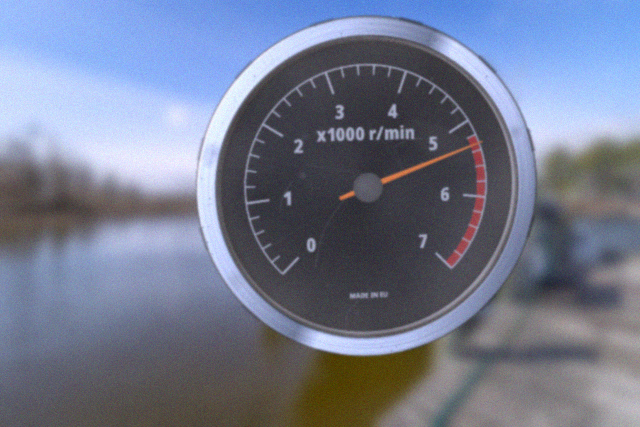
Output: rpm 5300
